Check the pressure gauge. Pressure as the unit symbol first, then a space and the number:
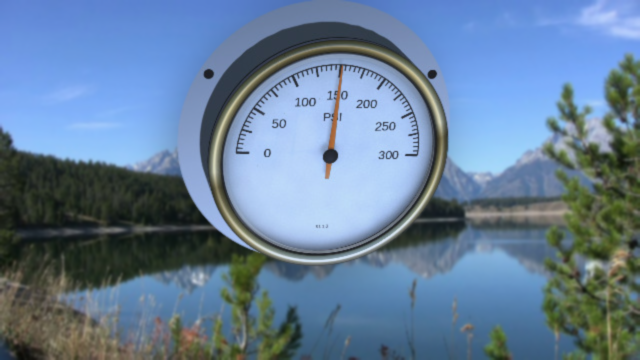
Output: psi 150
